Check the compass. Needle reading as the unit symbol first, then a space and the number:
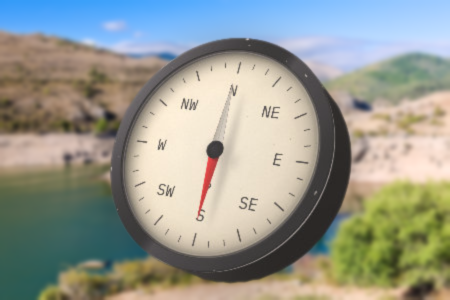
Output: ° 180
